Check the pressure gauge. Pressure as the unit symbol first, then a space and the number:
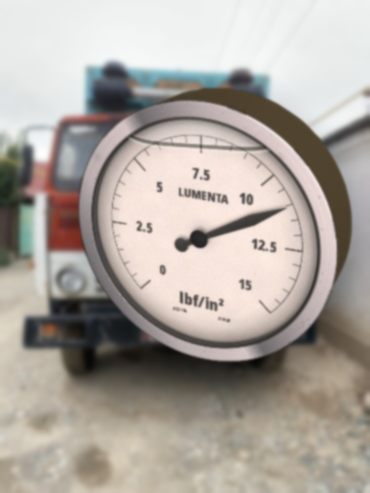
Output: psi 11
